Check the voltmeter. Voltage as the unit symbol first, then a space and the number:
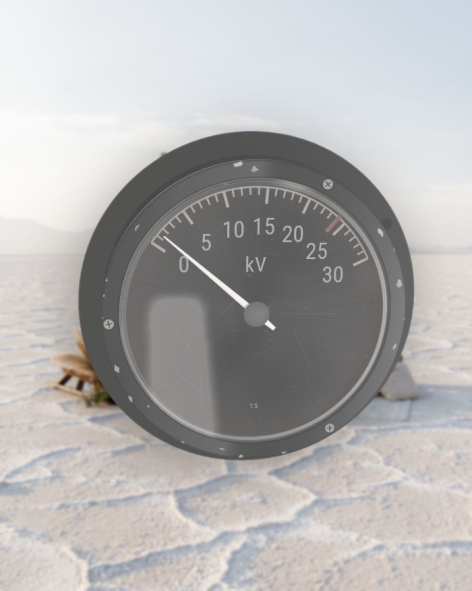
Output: kV 1.5
